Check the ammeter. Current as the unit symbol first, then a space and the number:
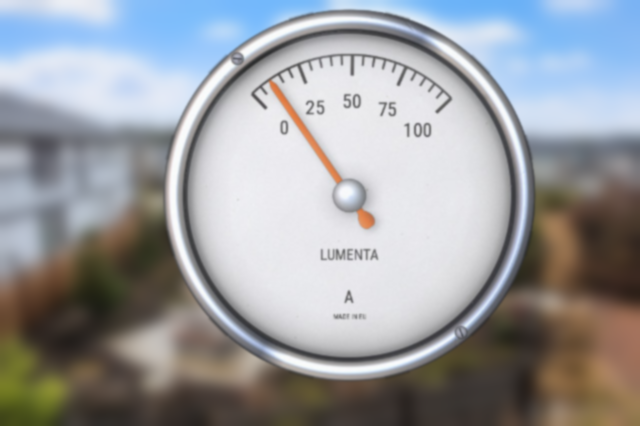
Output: A 10
